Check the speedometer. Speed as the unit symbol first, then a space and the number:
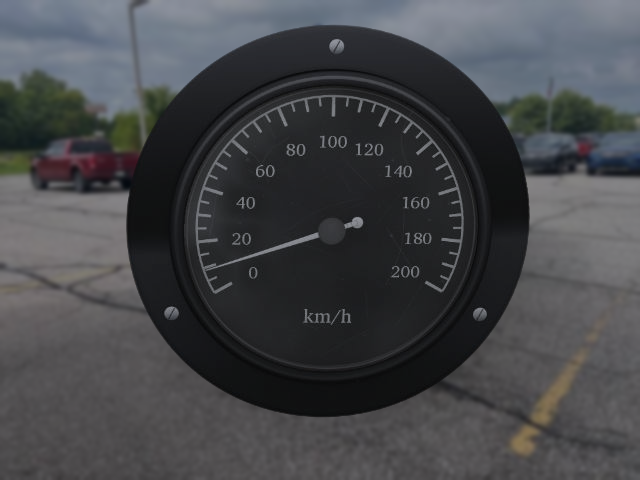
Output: km/h 10
